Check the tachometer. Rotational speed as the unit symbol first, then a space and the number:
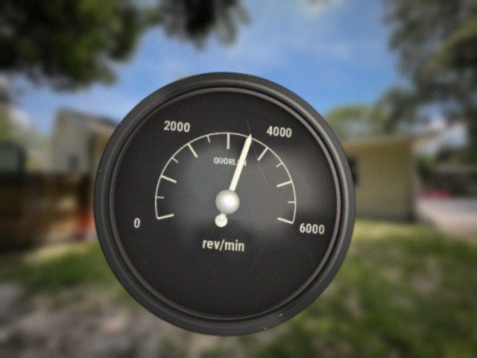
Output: rpm 3500
